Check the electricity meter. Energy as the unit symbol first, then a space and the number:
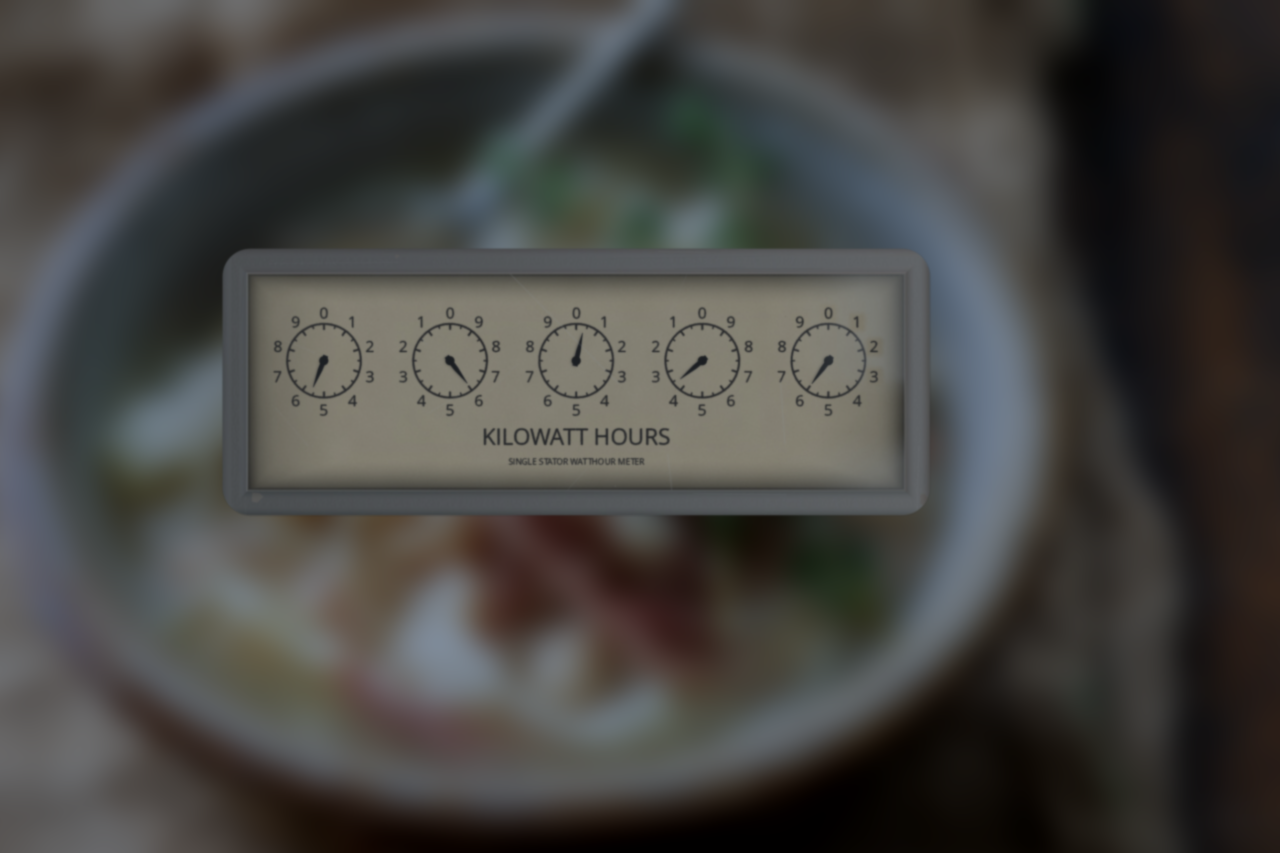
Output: kWh 56036
